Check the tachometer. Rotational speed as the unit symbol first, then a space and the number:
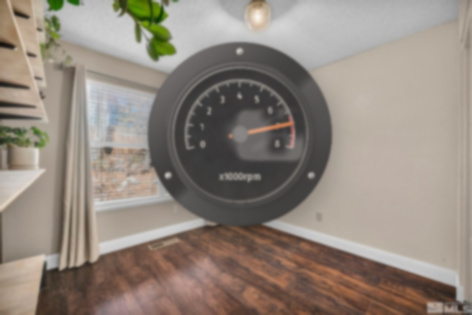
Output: rpm 7000
